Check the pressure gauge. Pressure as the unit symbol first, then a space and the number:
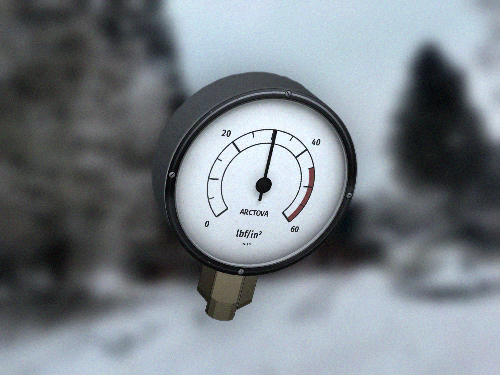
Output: psi 30
